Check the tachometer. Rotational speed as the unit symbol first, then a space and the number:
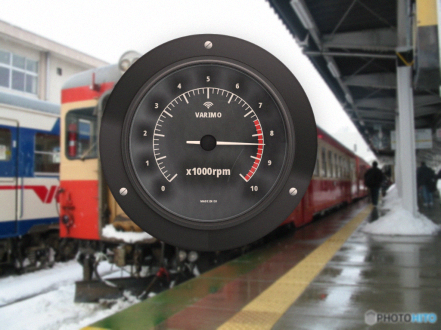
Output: rpm 8400
